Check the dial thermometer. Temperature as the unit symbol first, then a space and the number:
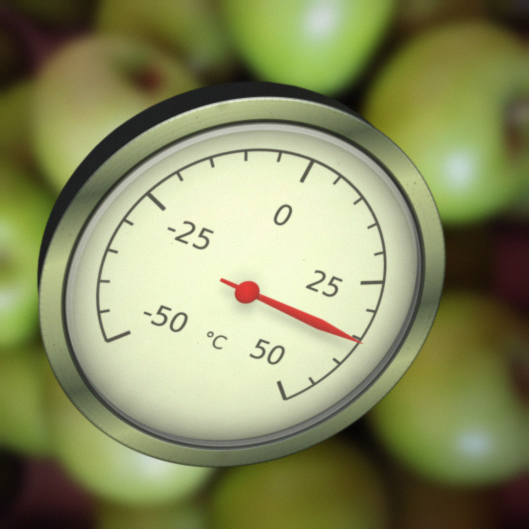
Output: °C 35
